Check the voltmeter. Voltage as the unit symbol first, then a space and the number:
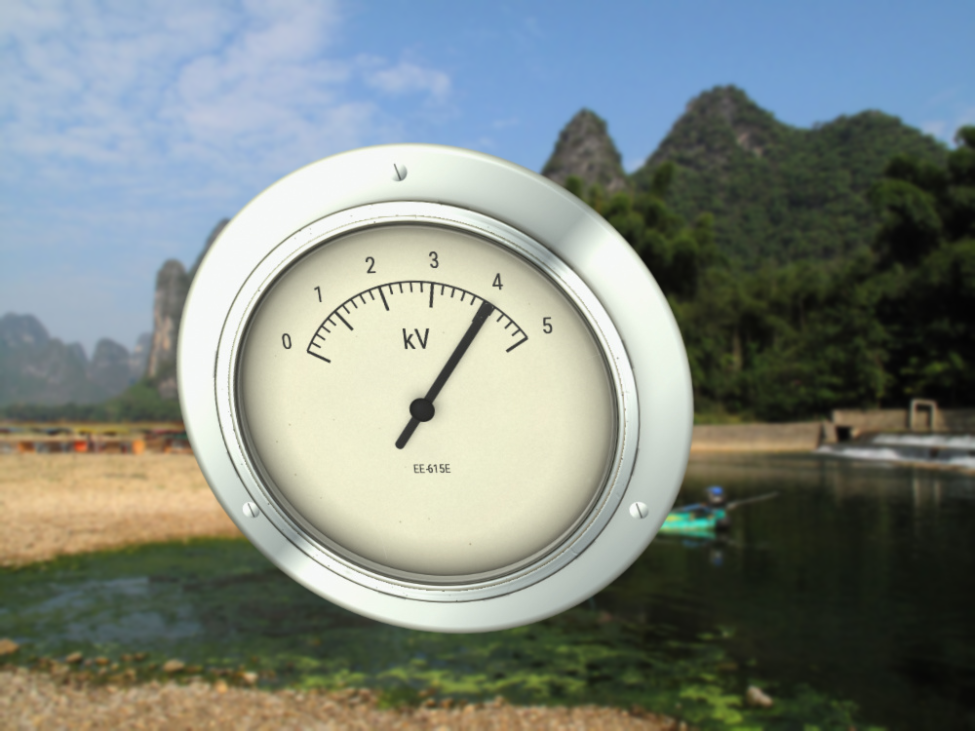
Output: kV 4.1
